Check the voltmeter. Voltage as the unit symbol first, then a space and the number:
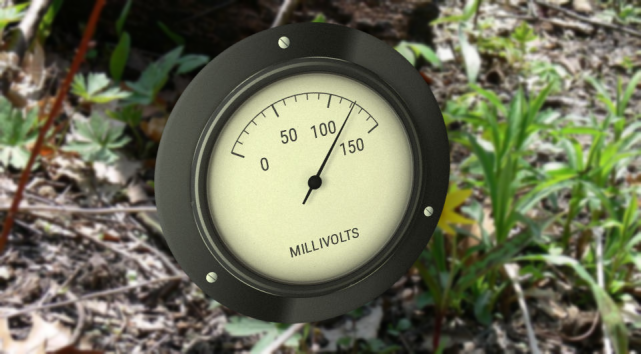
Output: mV 120
